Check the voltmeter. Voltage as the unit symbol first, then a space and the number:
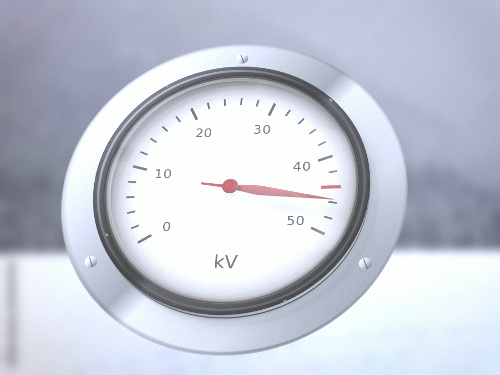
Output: kV 46
